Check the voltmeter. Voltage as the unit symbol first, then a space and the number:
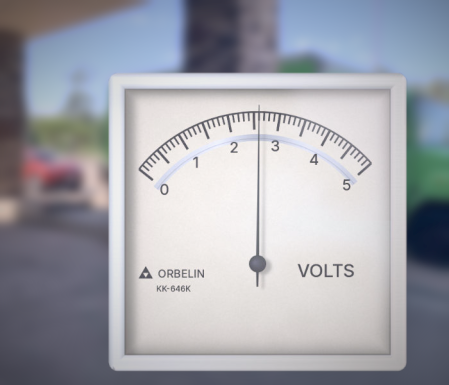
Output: V 2.6
